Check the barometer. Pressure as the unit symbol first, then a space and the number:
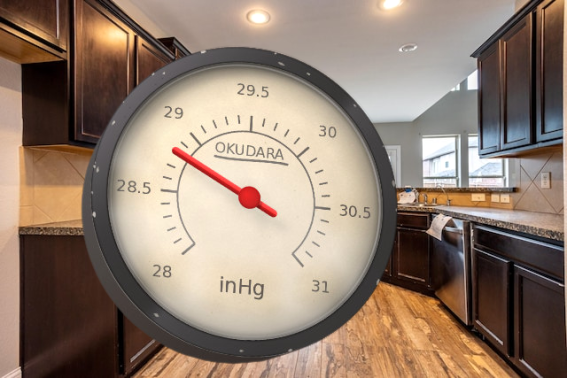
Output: inHg 28.8
